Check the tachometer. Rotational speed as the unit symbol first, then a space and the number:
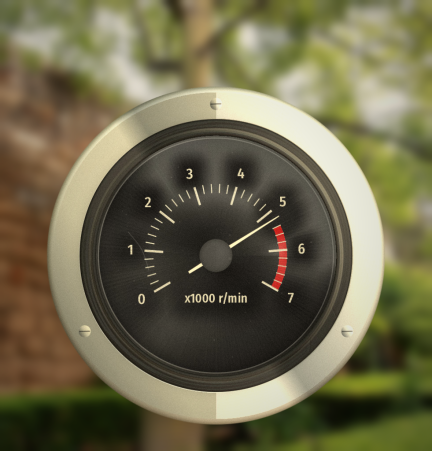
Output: rpm 5200
